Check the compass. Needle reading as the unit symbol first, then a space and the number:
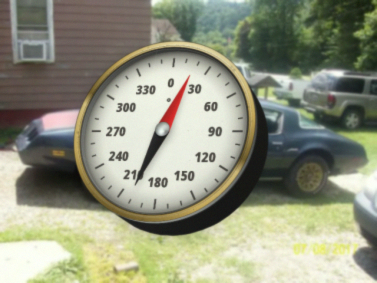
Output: ° 20
